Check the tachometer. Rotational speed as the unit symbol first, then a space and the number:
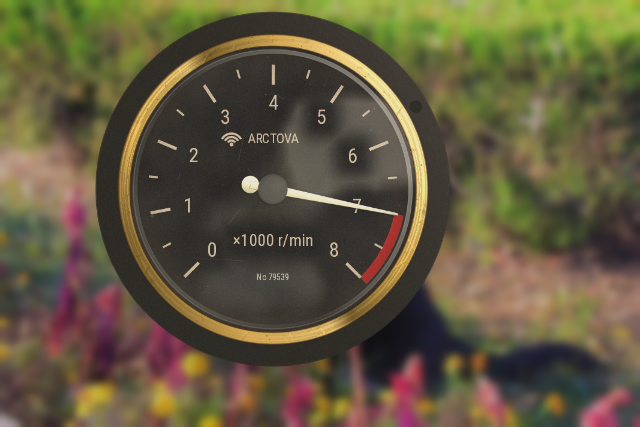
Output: rpm 7000
